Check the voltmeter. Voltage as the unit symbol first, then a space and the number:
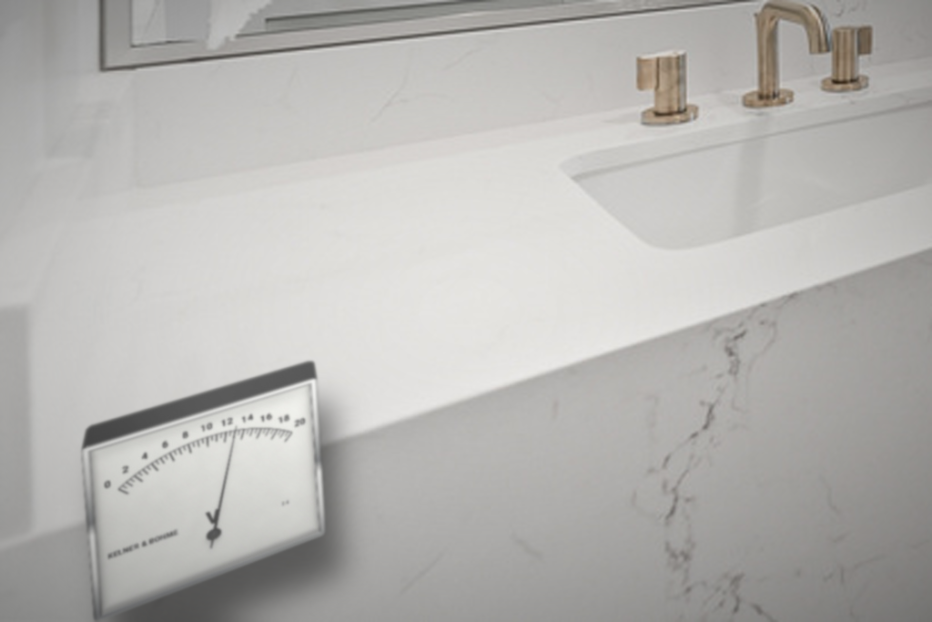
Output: V 13
